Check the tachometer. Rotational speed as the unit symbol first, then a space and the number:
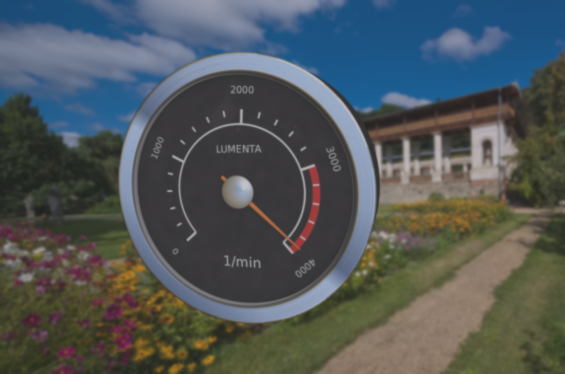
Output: rpm 3900
